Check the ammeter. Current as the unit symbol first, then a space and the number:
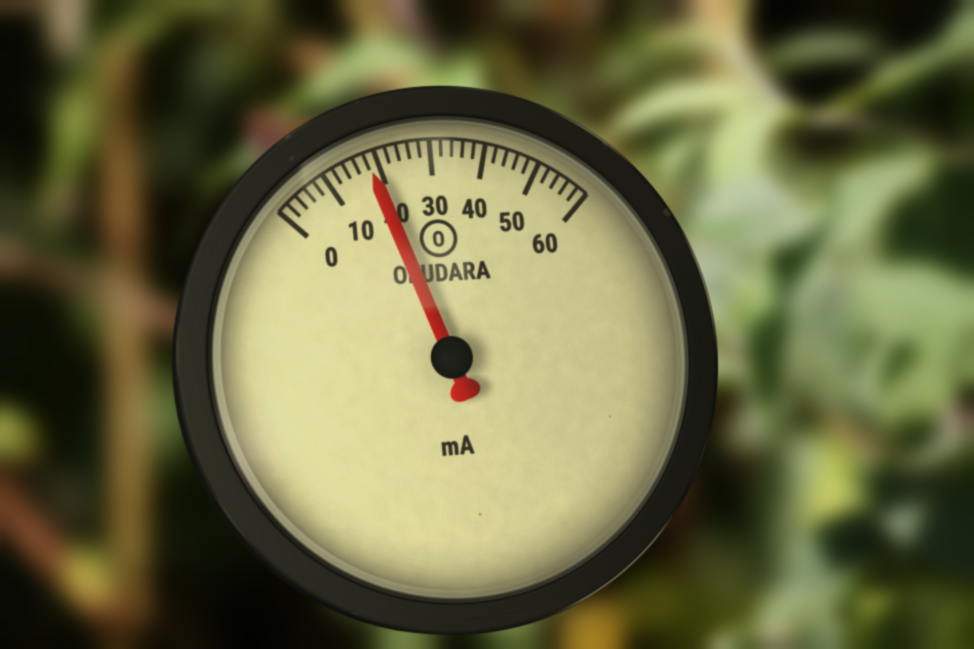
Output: mA 18
